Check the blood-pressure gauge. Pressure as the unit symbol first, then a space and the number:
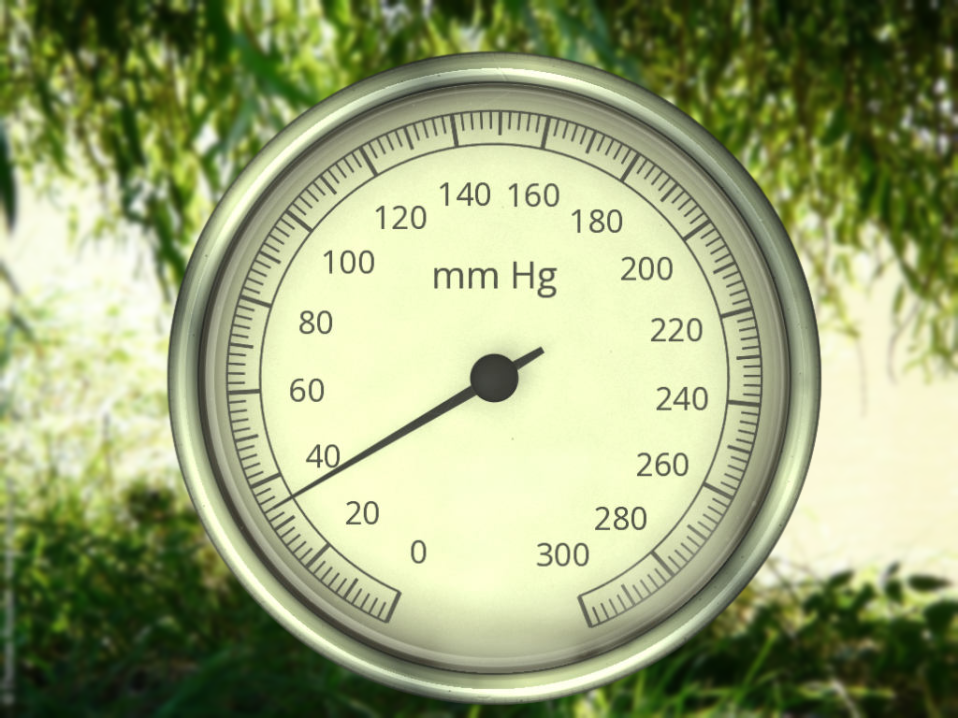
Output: mmHg 34
